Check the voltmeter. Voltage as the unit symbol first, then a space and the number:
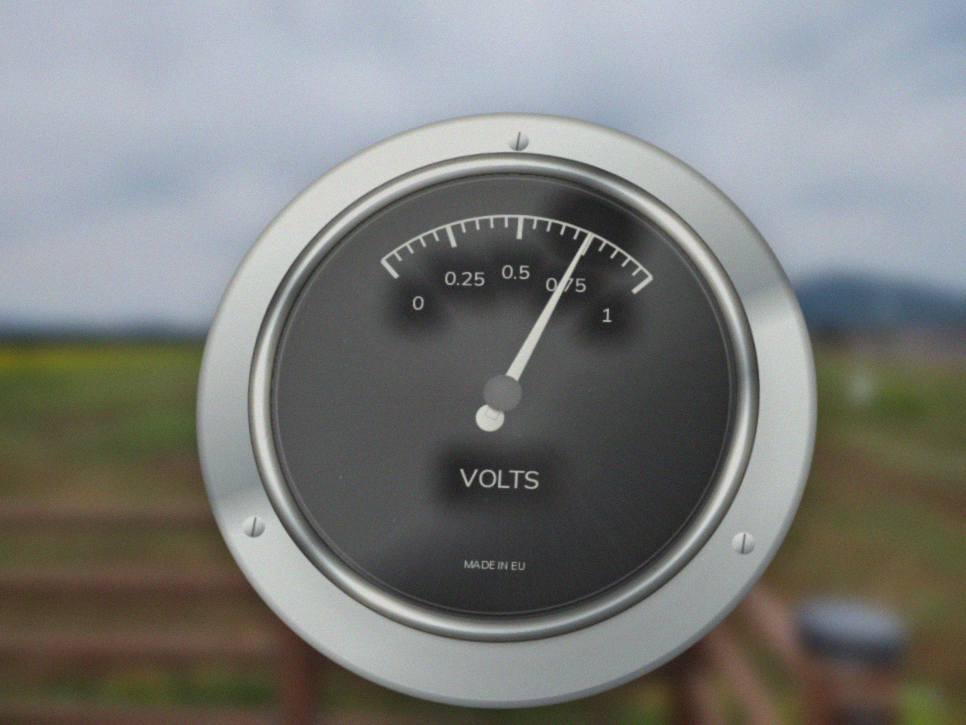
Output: V 0.75
